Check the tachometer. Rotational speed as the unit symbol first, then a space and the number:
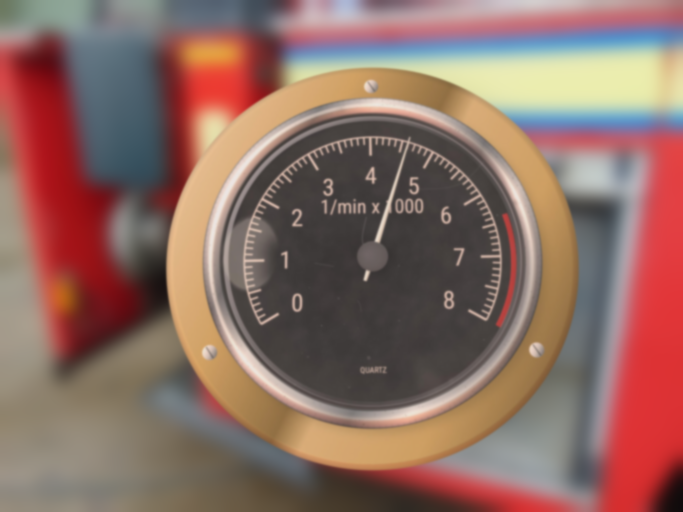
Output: rpm 4600
